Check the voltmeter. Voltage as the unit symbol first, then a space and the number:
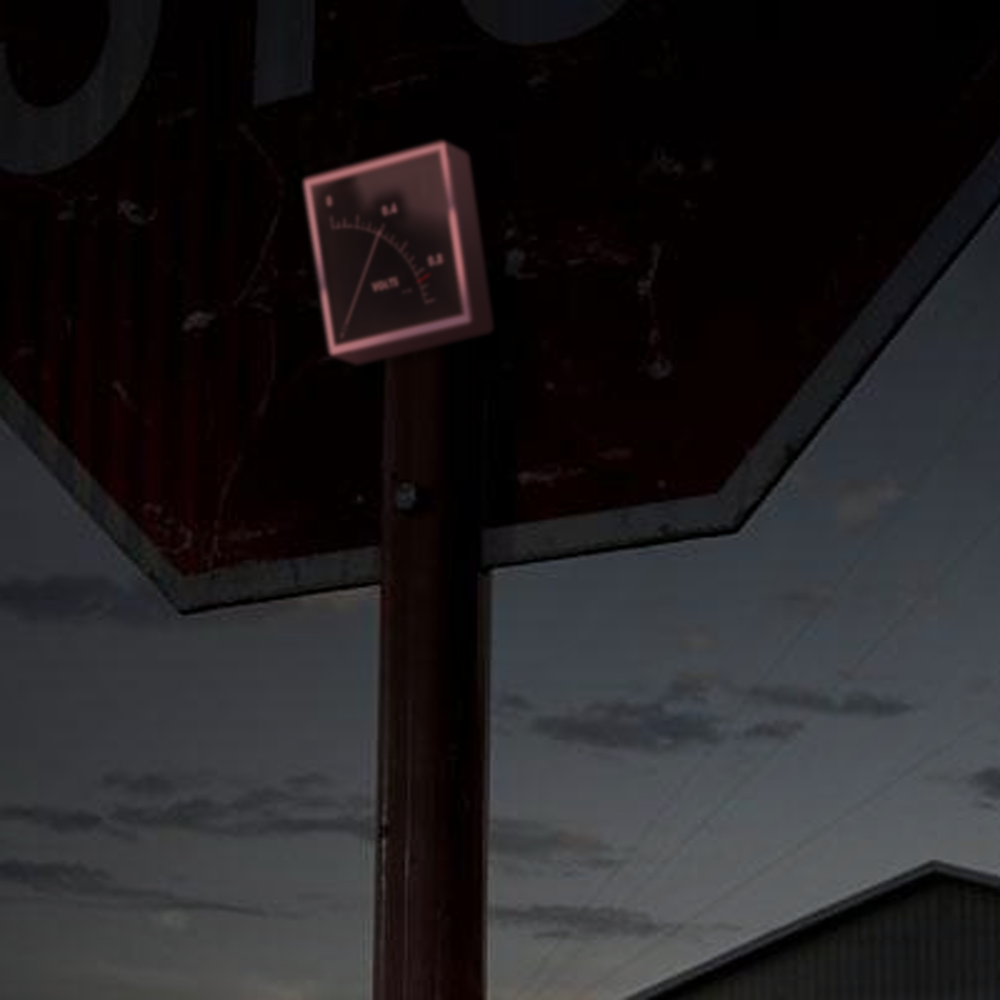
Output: V 0.4
